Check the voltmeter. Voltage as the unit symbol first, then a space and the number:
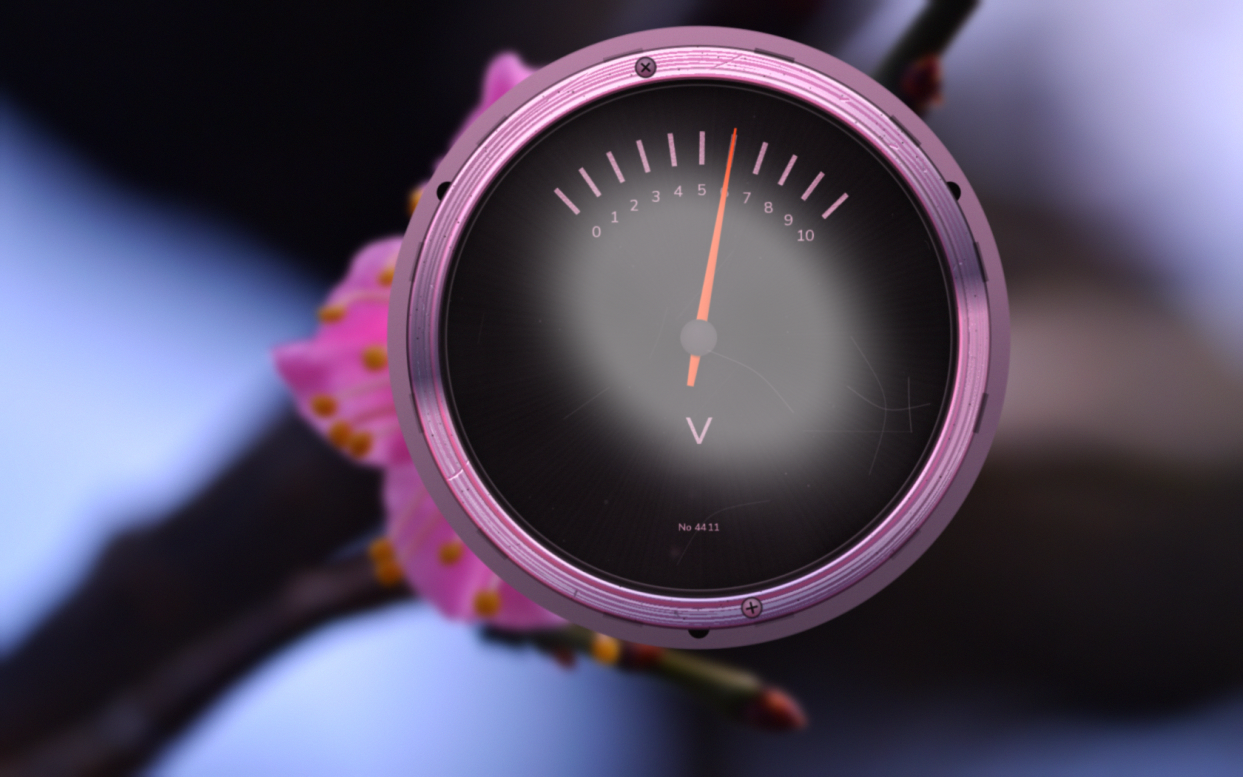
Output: V 6
